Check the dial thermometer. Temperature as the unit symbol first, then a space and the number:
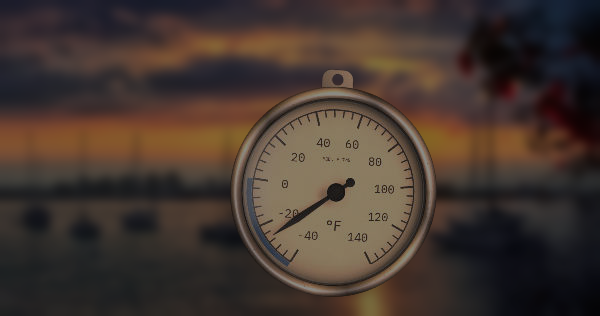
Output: °F -26
